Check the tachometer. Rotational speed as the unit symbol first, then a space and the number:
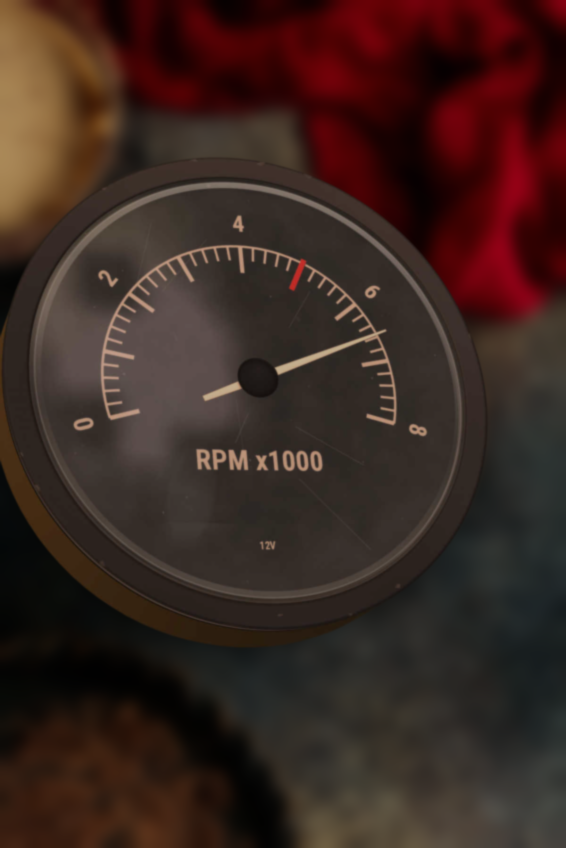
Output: rpm 6600
